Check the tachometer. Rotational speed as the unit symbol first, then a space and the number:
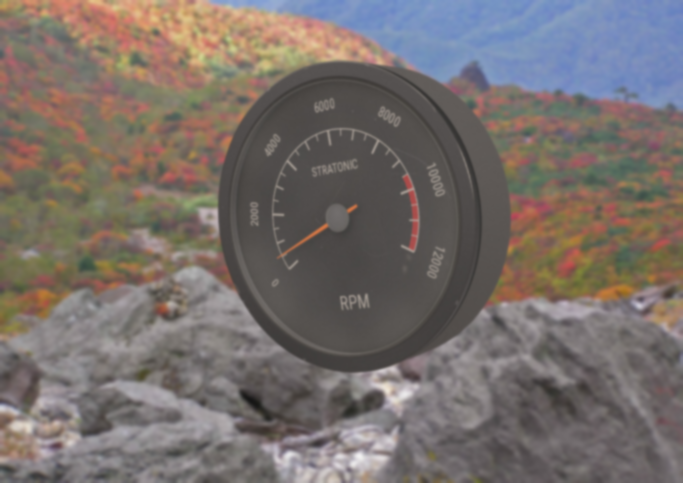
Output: rpm 500
